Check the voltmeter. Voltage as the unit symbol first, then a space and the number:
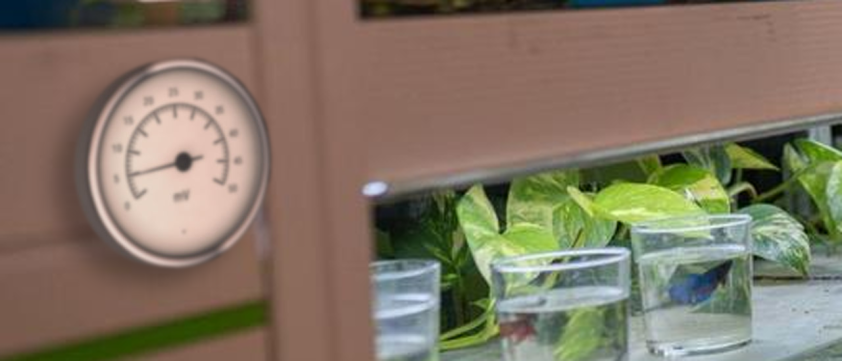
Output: mV 5
